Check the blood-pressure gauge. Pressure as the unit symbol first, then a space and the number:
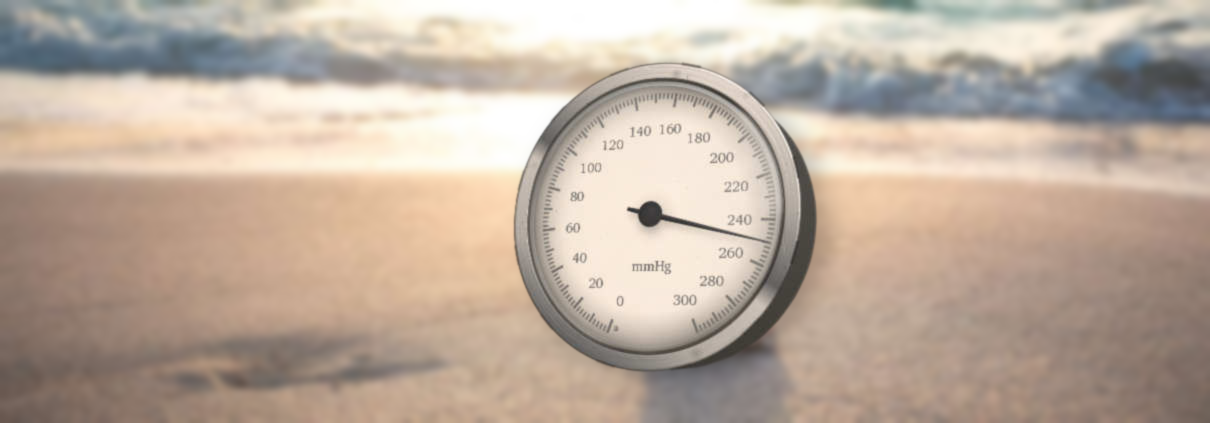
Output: mmHg 250
